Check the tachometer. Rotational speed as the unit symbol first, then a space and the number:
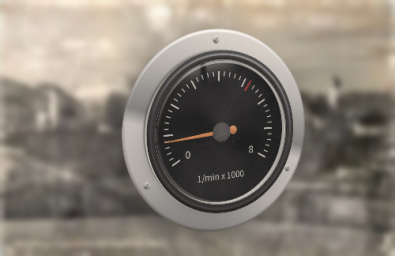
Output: rpm 800
